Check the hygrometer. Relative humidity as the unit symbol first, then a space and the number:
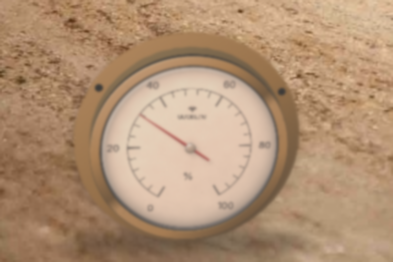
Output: % 32
